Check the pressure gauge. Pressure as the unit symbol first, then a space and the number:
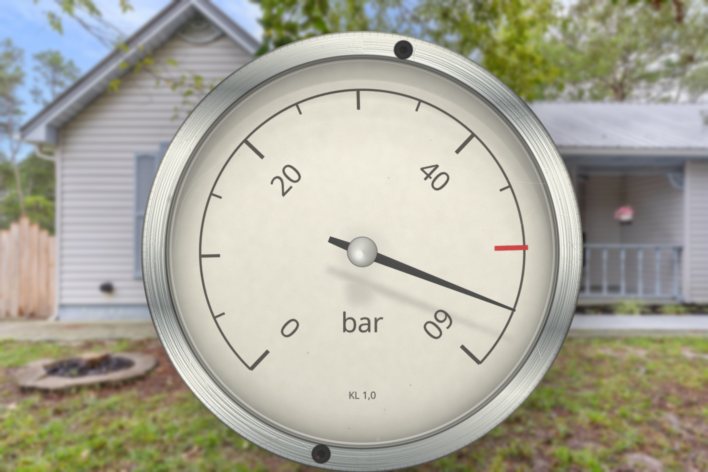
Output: bar 55
